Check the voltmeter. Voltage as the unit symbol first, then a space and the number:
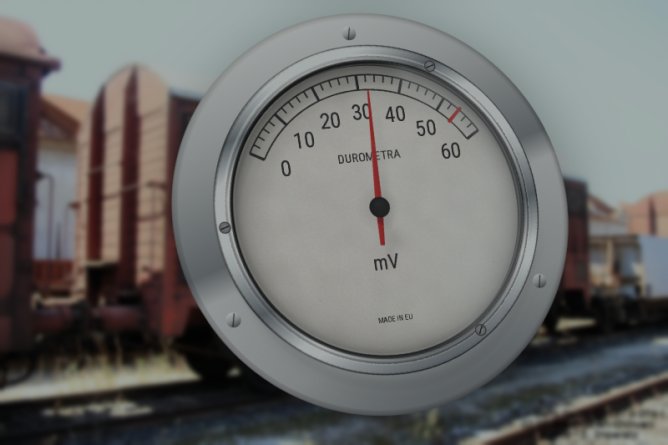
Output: mV 32
